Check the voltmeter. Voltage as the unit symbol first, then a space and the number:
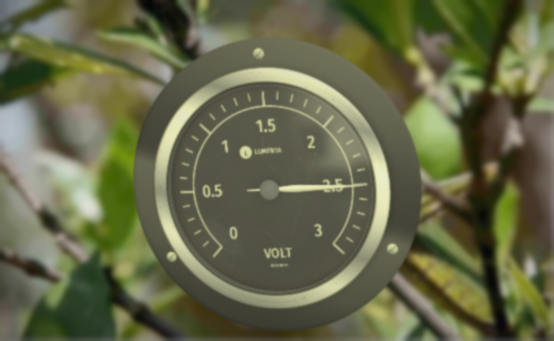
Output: V 2.5
